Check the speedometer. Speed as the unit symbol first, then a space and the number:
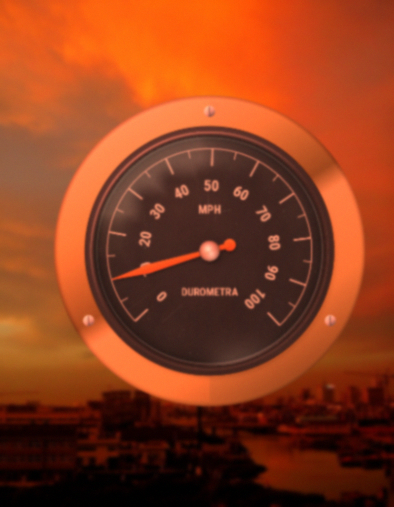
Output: mph 10
